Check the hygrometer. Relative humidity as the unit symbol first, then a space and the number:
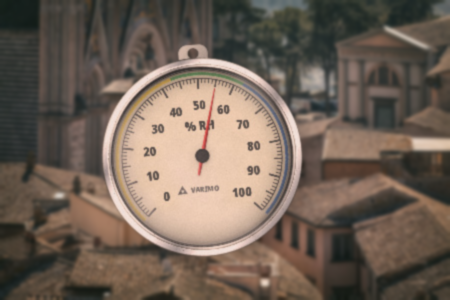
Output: % 55
